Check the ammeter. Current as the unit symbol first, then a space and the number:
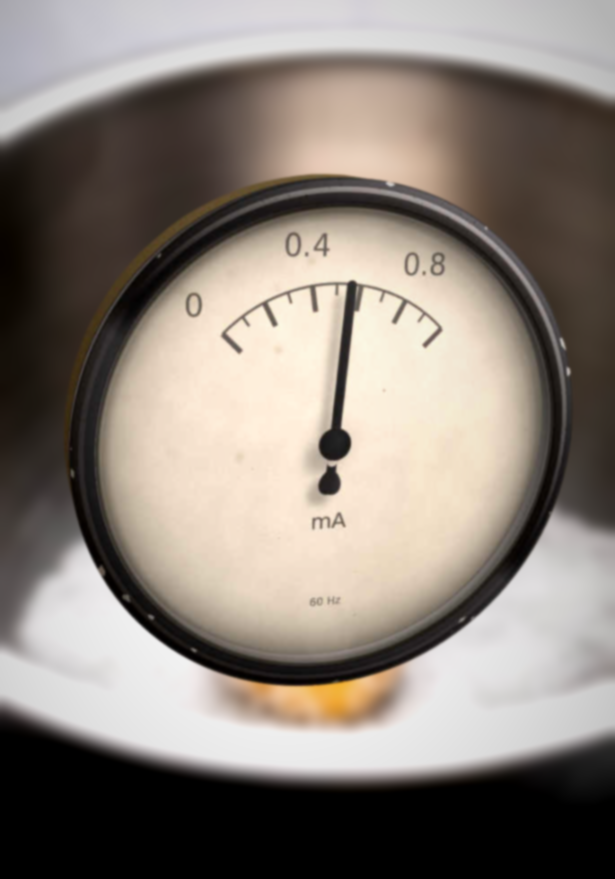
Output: mA 0.55
